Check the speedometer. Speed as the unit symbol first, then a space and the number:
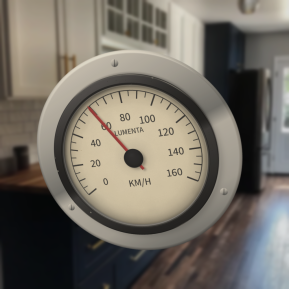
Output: km/h 60
